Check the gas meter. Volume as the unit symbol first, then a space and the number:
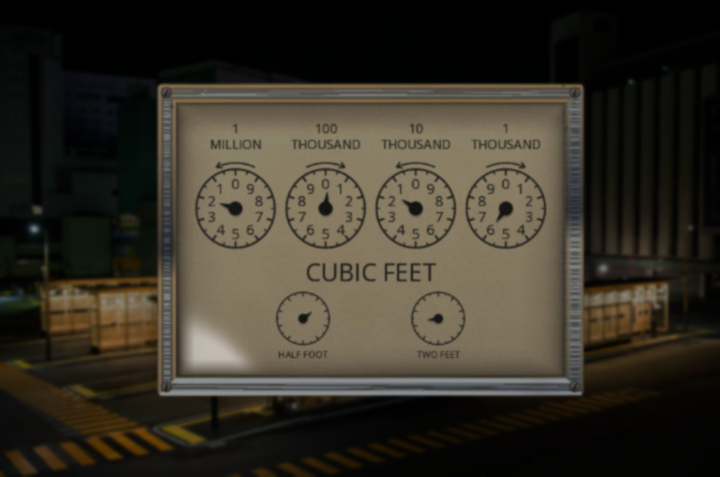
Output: ft³ 201600
